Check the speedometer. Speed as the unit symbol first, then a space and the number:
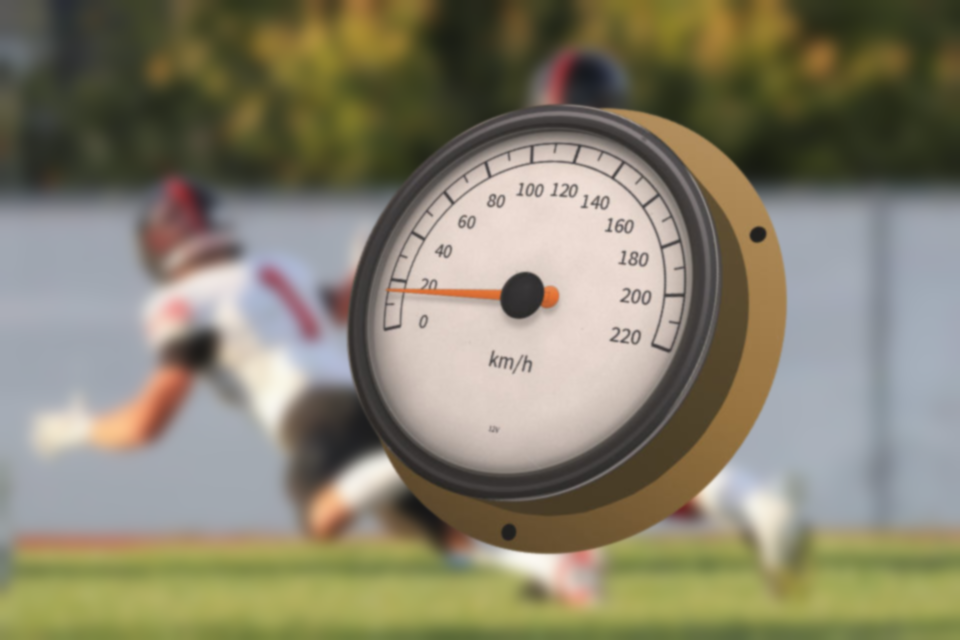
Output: km/h 15
